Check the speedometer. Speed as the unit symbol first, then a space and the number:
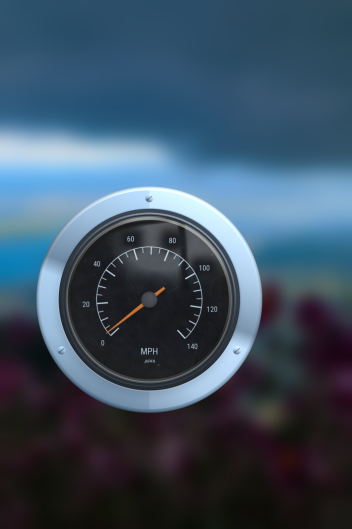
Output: mph 2.5
